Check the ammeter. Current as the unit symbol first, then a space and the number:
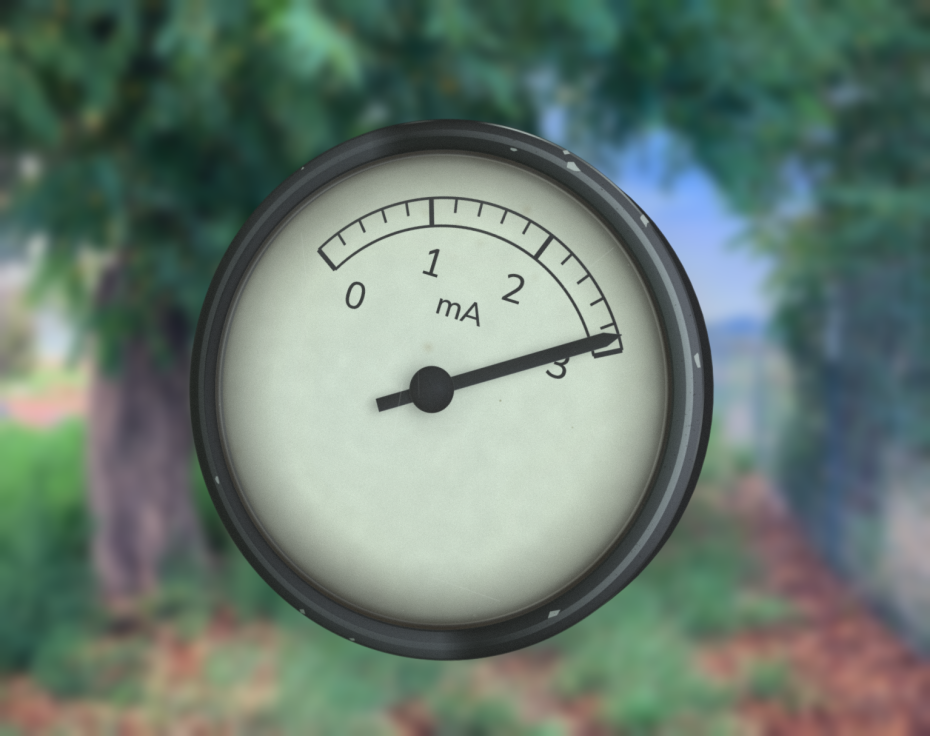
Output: mA 2.9
